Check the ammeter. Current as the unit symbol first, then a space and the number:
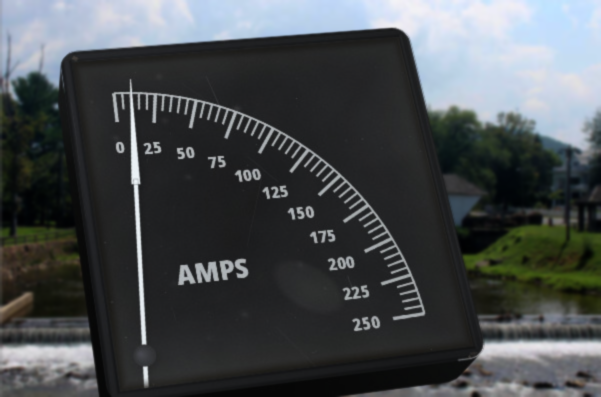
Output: A 10
